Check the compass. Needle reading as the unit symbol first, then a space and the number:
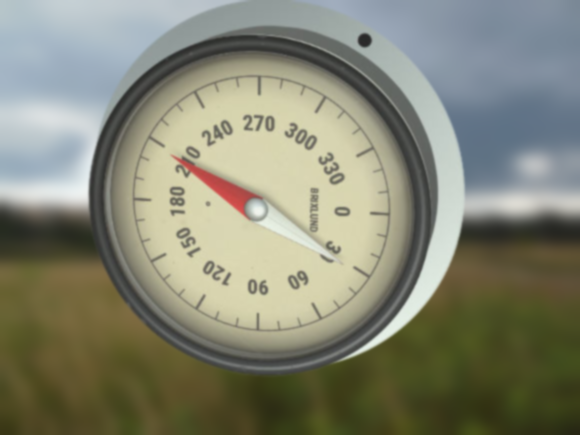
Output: ° 210
